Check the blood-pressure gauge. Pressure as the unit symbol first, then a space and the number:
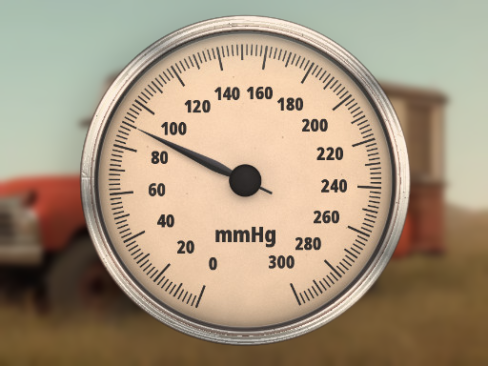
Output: mmHg 90
